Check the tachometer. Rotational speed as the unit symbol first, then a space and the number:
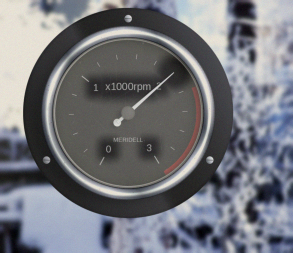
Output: rpm 2000
